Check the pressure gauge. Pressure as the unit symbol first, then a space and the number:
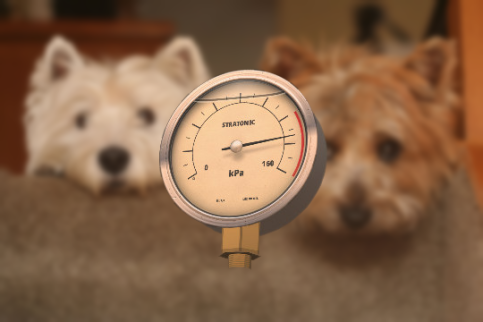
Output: kPa 135
